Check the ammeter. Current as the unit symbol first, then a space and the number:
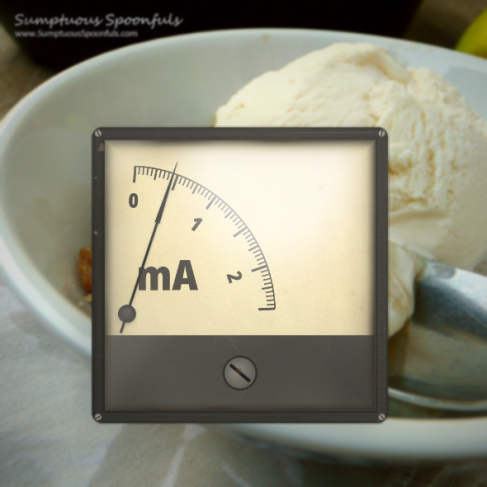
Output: mA 0.45
